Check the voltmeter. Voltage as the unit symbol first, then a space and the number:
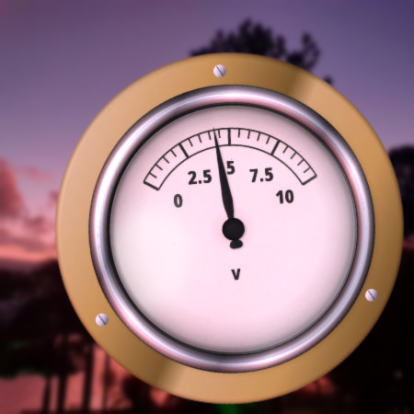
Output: V 4.25
